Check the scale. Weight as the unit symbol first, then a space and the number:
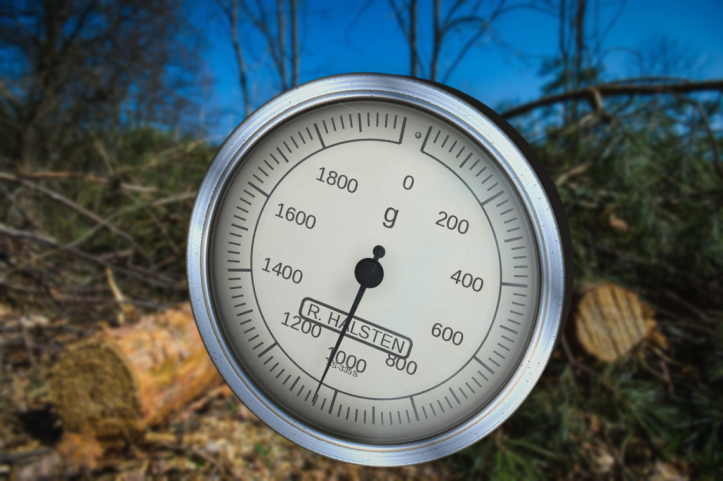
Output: g 1040
